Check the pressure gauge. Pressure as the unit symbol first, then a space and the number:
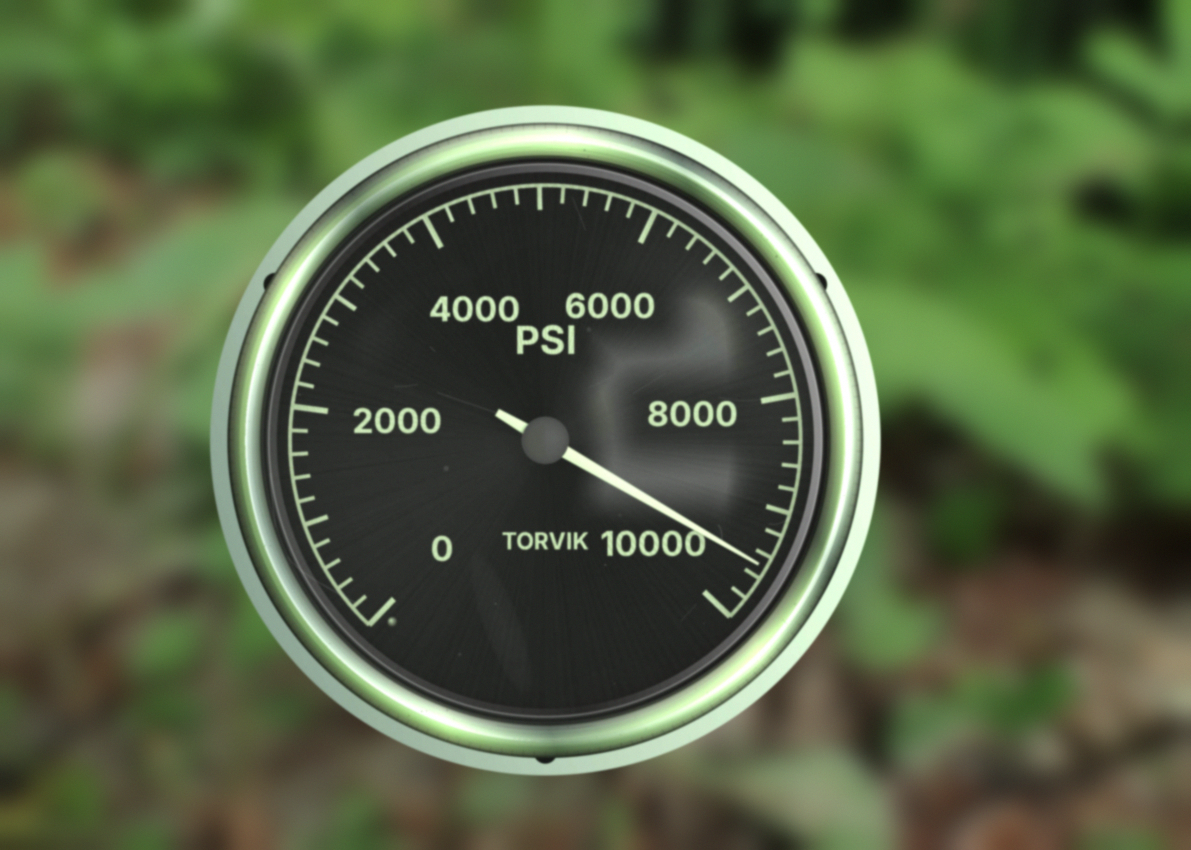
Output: psi 9500
